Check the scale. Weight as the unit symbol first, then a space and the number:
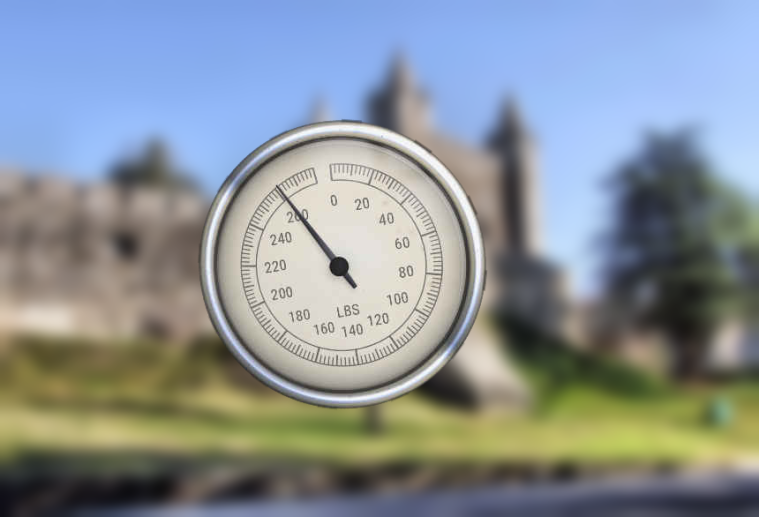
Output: lb 262
